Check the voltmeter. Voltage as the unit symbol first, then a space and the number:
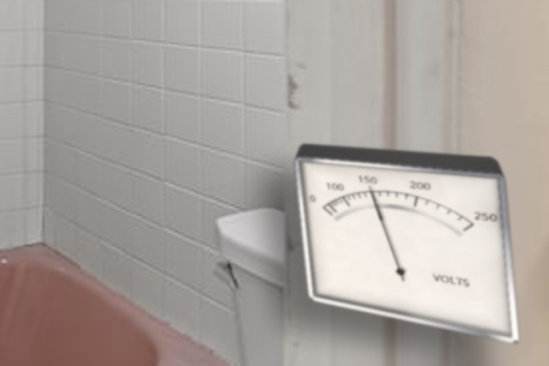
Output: V 150
